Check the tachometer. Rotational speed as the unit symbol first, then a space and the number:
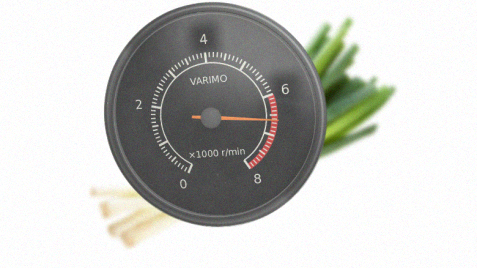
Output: rpm 6600
